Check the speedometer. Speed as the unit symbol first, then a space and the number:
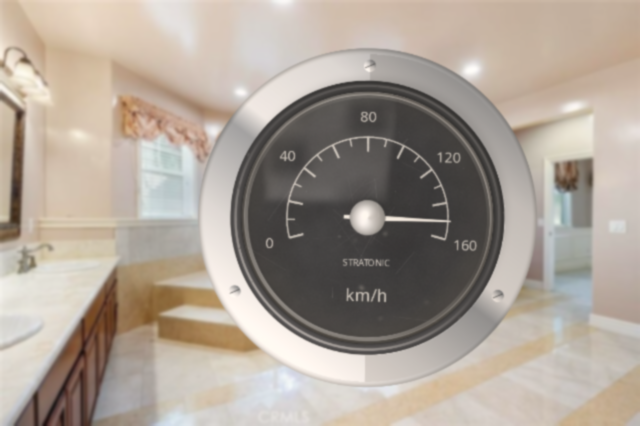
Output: km/h 150
